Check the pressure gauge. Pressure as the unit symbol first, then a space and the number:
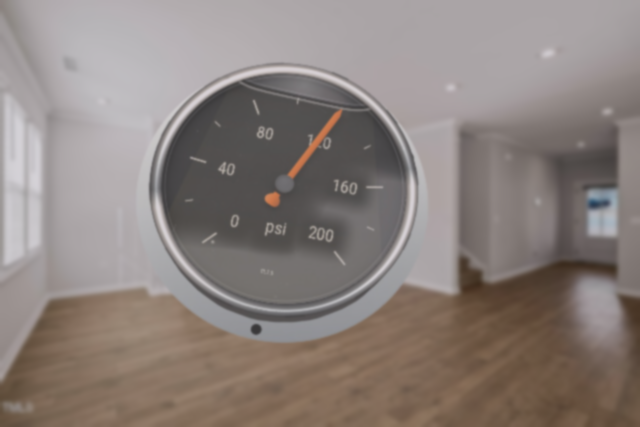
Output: psi 120
